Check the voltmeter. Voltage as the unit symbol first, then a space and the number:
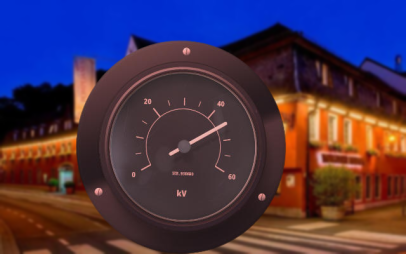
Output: kV 45
